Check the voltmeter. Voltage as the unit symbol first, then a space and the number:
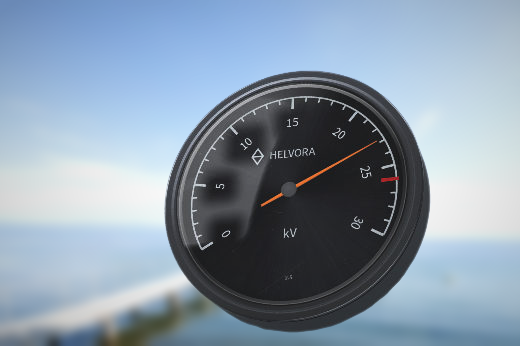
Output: kV 23
